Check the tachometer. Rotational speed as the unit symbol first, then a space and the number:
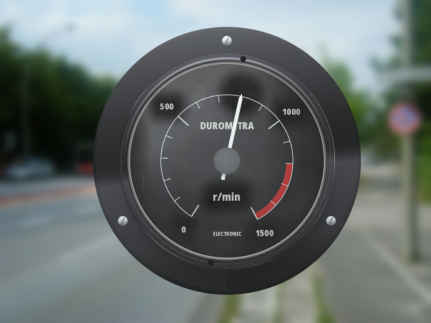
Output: rpm 800
